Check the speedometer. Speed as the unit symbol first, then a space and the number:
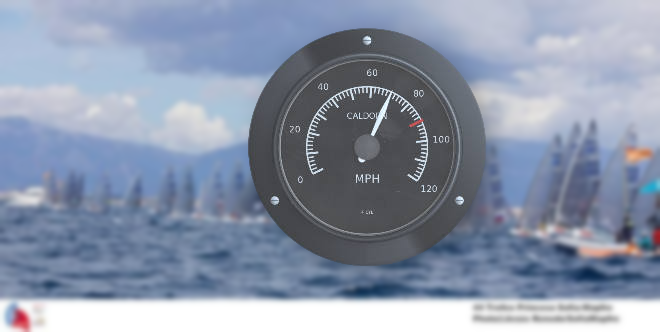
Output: mph 70
